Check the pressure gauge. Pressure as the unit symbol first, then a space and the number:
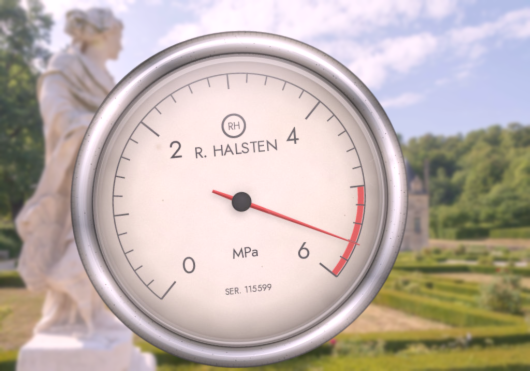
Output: MPa 5.6
